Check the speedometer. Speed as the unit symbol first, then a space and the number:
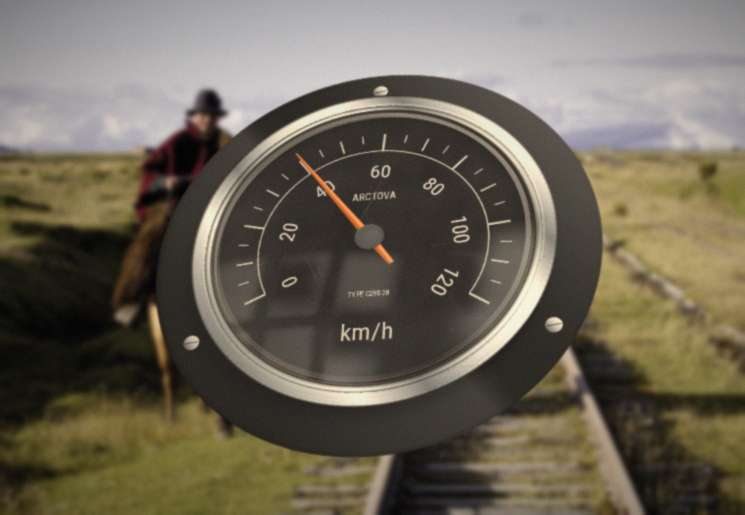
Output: km/h 40
